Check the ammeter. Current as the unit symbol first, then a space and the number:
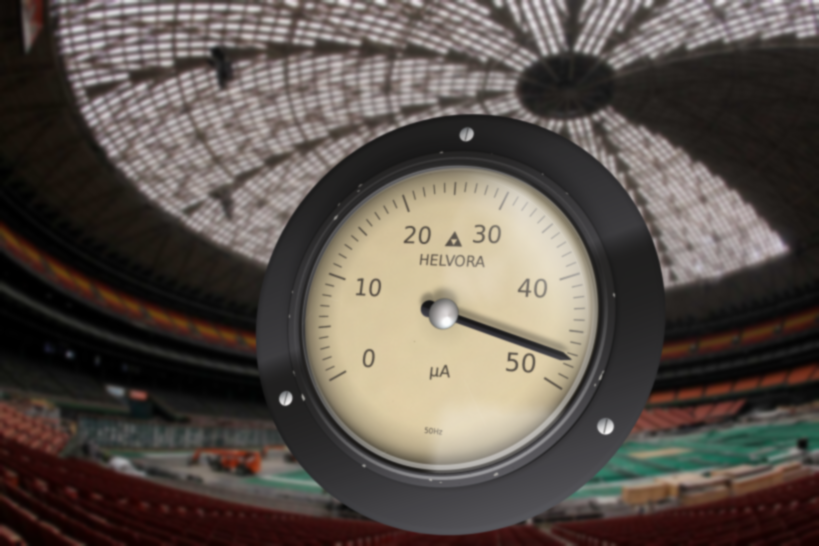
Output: µA 47.5
